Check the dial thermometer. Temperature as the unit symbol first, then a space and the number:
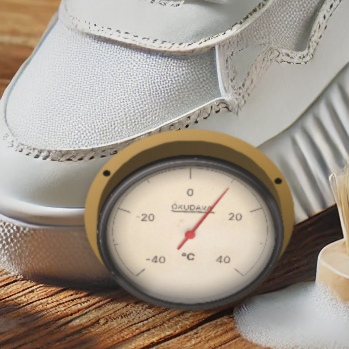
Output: °C 10
